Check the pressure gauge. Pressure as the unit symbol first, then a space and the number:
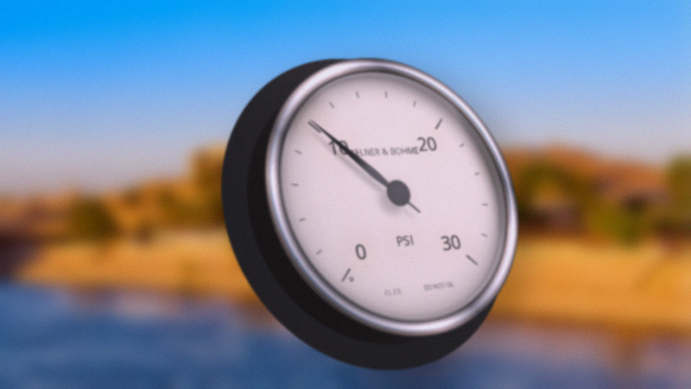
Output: psi 10
